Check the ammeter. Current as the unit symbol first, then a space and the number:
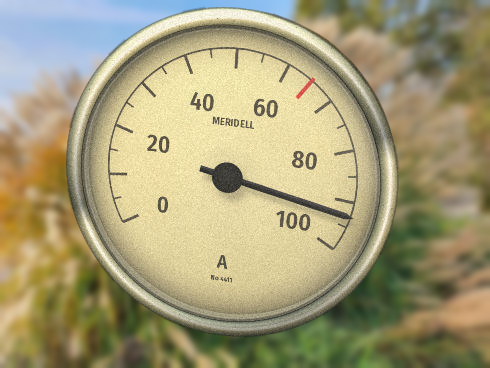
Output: A 92.5
